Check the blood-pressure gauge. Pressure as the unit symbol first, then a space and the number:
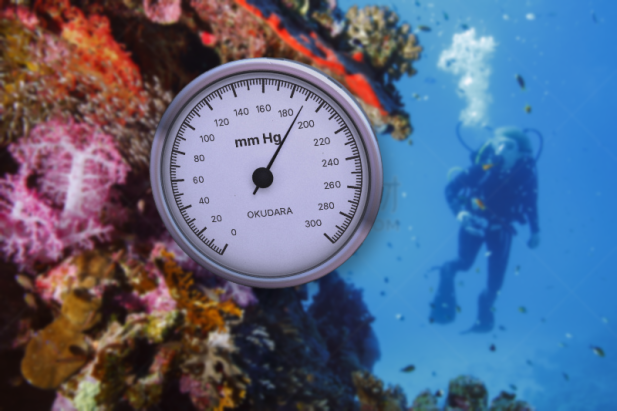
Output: mmHg 190
